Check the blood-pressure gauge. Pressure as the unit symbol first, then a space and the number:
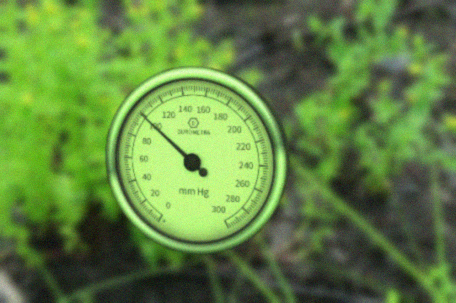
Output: mmHg 100
